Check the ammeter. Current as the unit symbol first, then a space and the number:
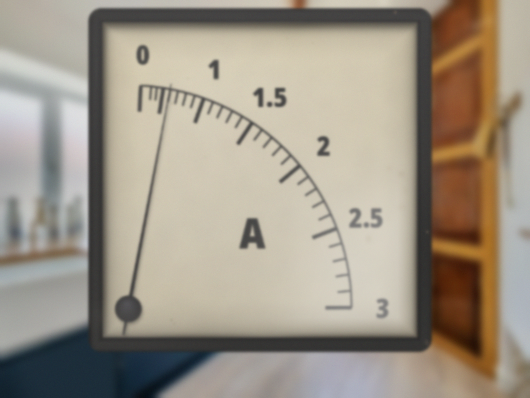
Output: A 0.6
